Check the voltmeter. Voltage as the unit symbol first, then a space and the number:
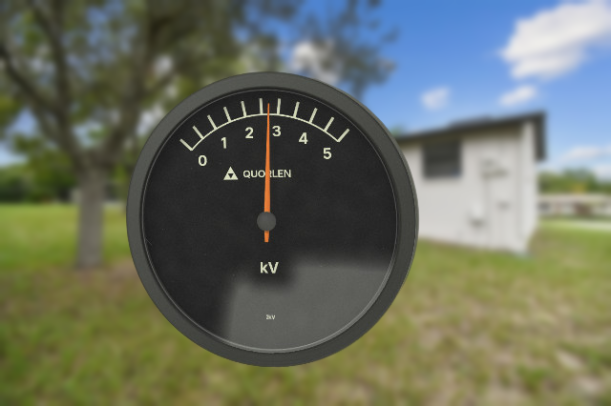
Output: kV 2.75
